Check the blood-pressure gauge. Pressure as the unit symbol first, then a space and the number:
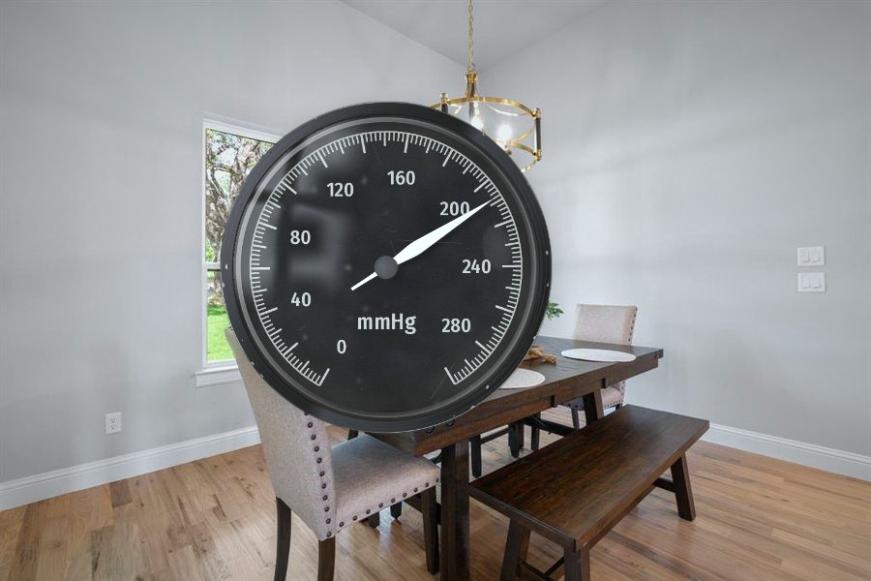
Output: mmHg 208
